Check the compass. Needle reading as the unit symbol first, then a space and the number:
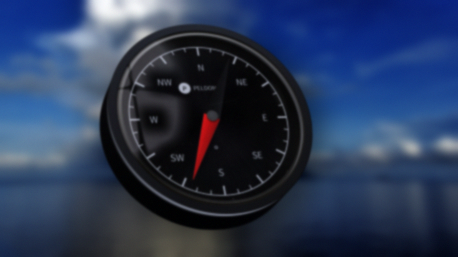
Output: ° 205
